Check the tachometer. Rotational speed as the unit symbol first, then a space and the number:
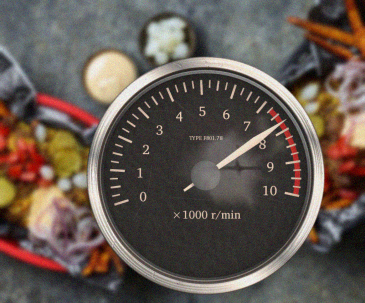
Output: rpm 7750
